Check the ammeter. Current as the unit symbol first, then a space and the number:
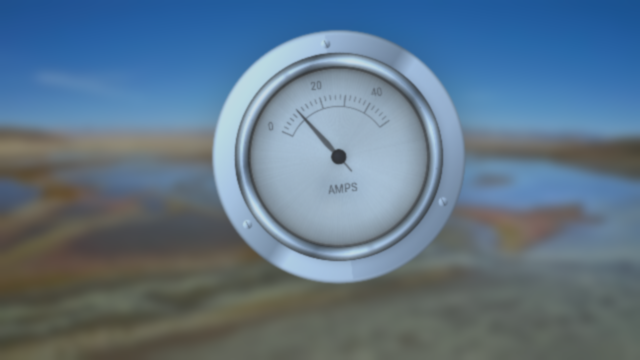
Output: A 10
